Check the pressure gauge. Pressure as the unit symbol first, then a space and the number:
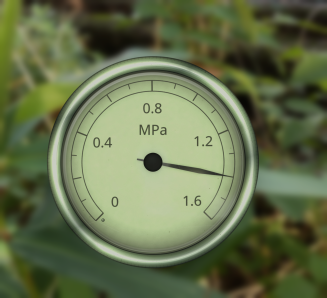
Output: MPa 1.4
